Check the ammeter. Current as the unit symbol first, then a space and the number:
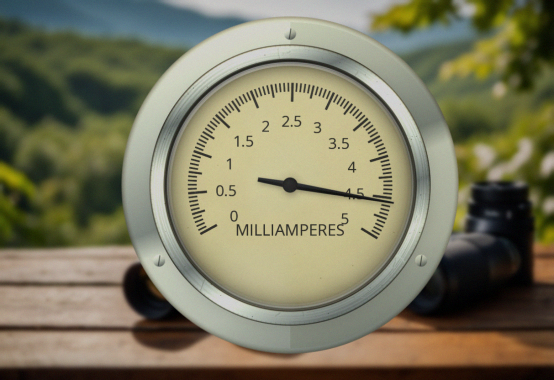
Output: mA 4.55
